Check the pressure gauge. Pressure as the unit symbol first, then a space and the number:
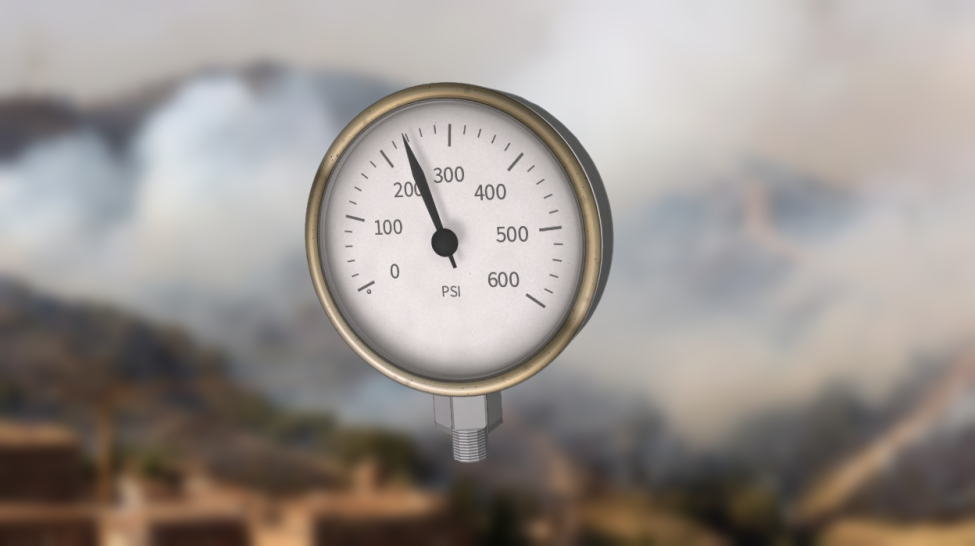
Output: psi 240
